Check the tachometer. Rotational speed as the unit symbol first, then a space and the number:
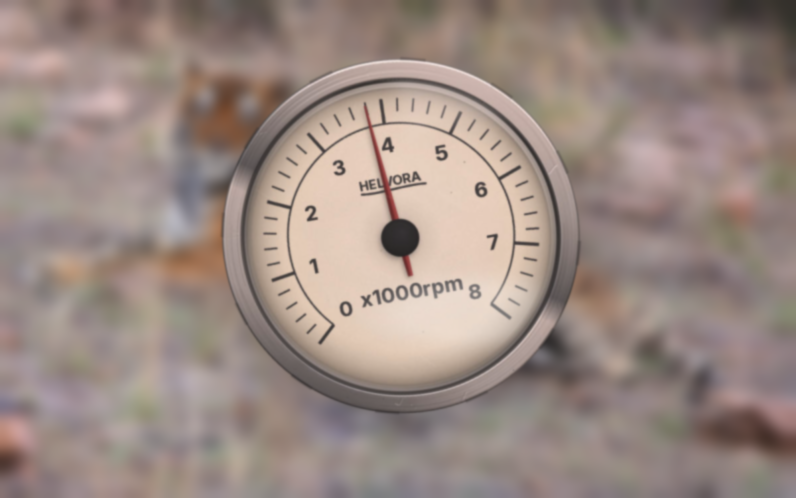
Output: rpm 3800
